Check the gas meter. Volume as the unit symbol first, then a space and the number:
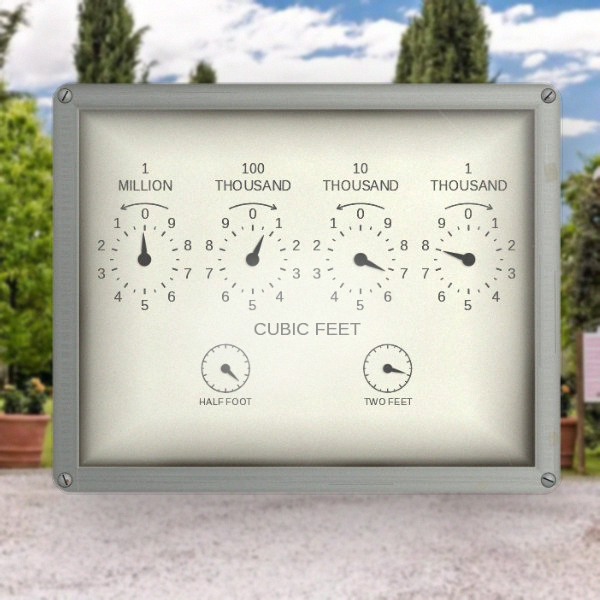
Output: ft³ 6800
